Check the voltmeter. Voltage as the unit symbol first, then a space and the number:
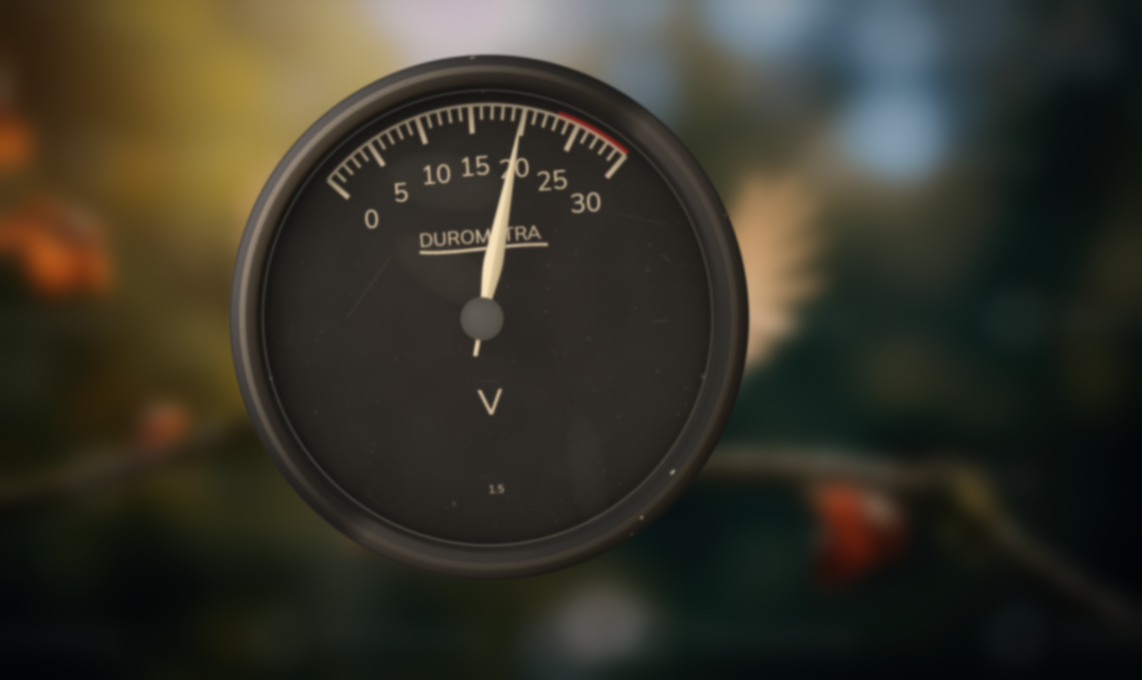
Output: V 20
